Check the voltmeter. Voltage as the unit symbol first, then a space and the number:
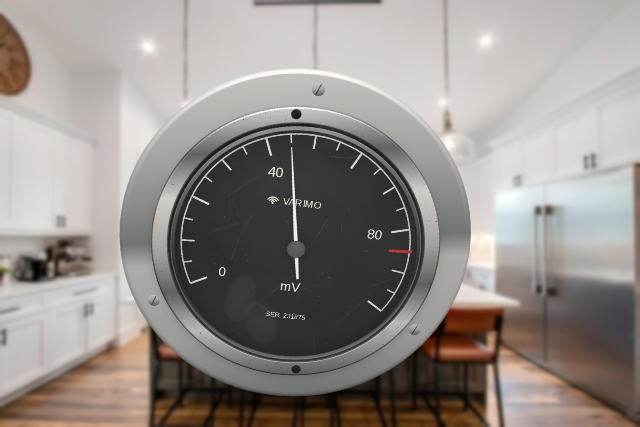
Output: mV 45
